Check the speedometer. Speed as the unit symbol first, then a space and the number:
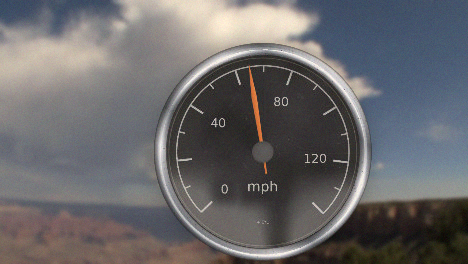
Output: mph 65
